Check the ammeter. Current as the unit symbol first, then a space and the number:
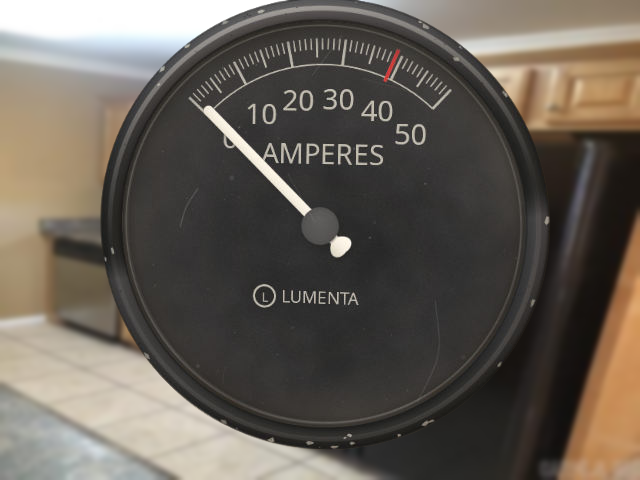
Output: A 1
